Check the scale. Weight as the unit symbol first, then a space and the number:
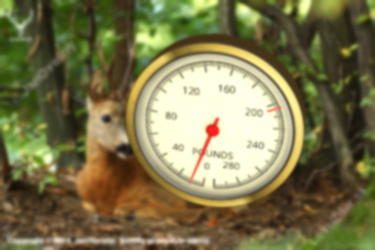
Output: lb 10
